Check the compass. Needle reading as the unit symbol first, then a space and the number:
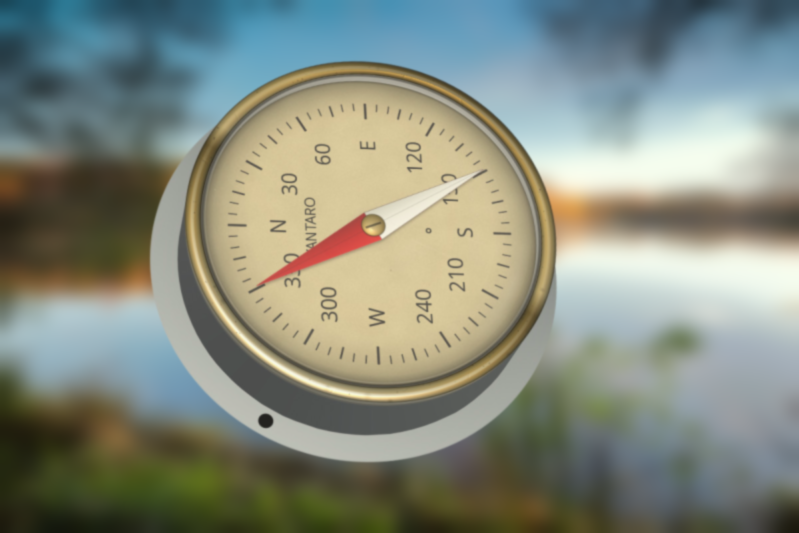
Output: ° 330
